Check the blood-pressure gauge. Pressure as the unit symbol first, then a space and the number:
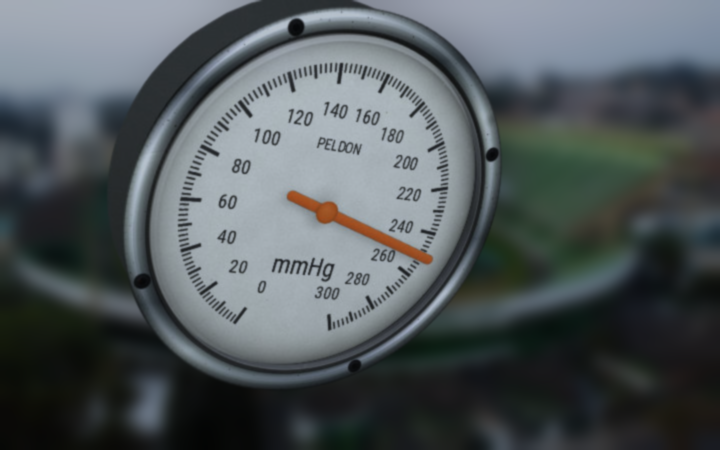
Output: mmHg 250
